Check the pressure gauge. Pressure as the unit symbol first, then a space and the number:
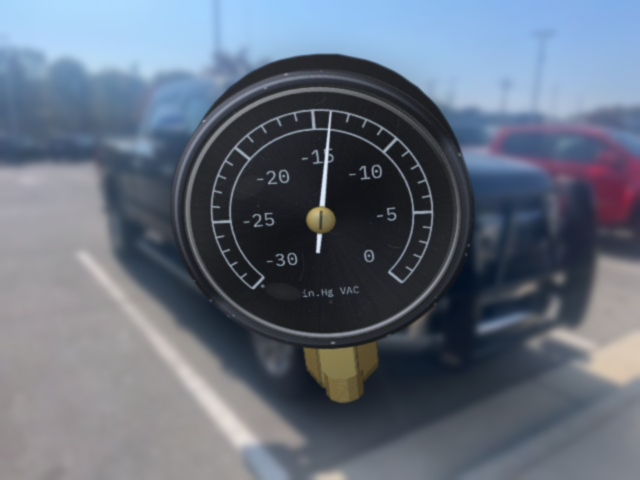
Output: inHg -14
